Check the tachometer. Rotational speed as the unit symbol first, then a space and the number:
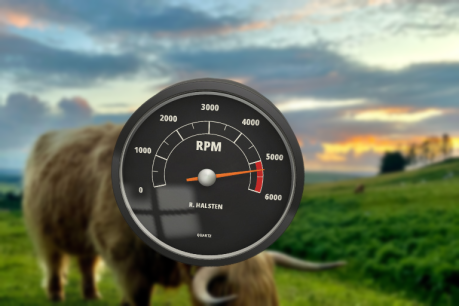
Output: rpm 5250
